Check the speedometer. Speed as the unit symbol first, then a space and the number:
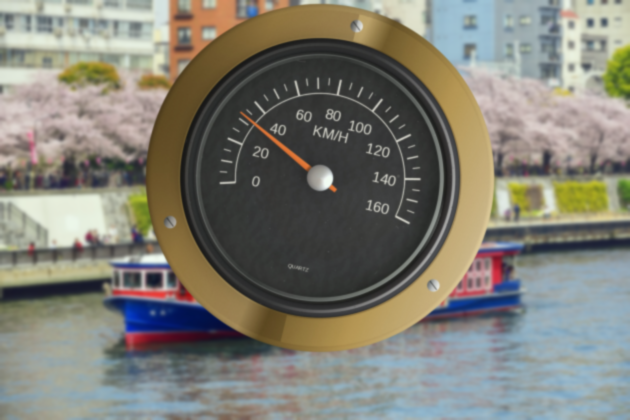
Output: km/h 32.5
